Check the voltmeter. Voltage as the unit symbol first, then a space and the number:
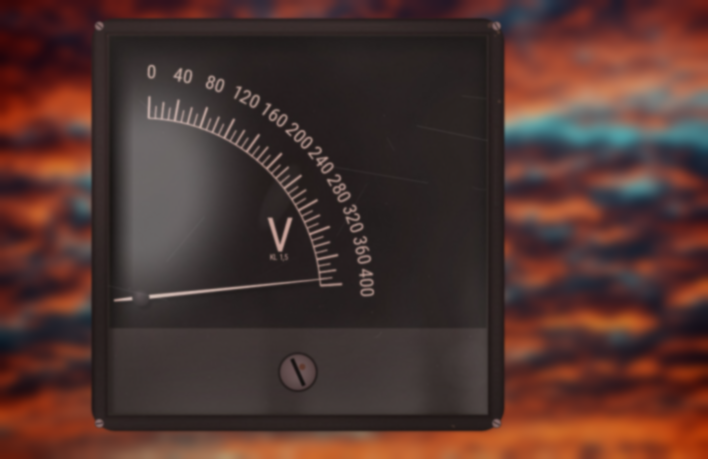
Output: V 390
